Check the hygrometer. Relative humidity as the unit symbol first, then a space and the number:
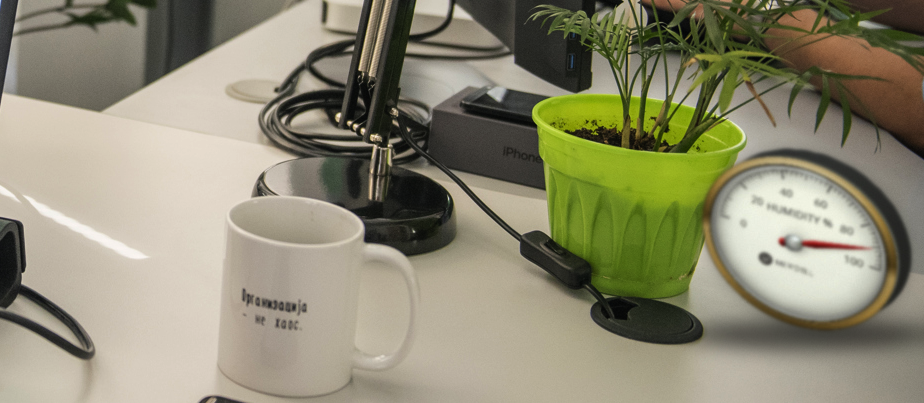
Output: % 90
